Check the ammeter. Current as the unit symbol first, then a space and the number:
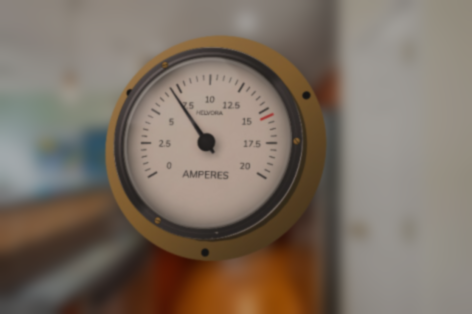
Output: A 7
